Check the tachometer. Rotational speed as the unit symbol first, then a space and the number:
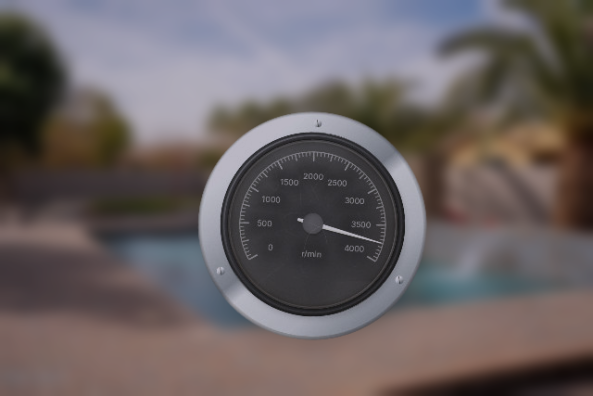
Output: rpm 3750
